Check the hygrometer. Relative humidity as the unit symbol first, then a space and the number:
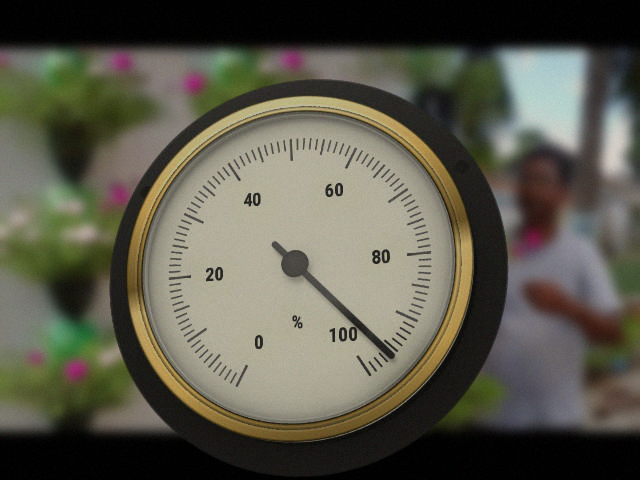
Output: % 96
